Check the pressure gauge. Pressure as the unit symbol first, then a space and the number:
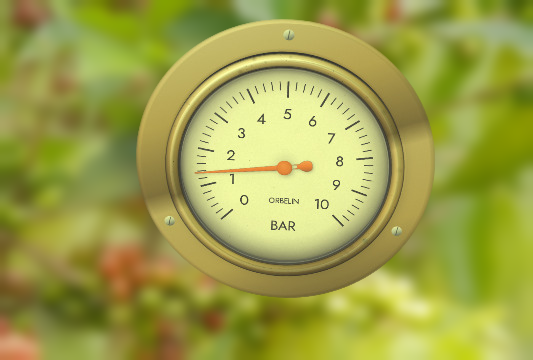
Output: bar 1.4
